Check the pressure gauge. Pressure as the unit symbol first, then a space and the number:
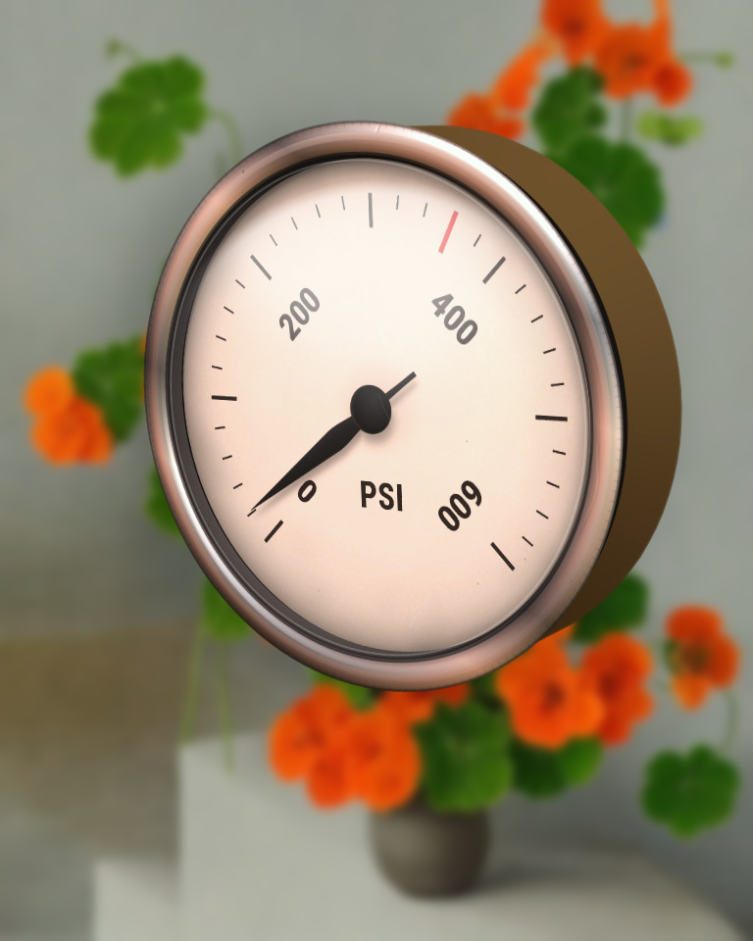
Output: psi 20
